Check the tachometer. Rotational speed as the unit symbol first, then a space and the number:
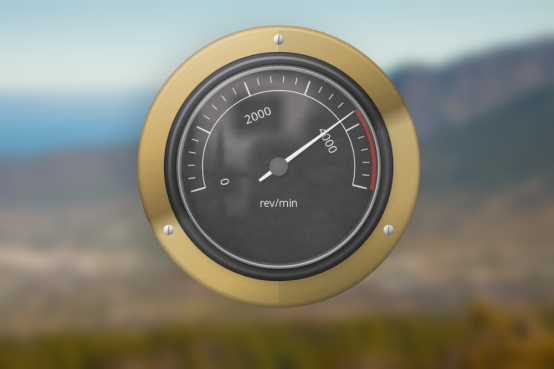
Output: rpm 3800
